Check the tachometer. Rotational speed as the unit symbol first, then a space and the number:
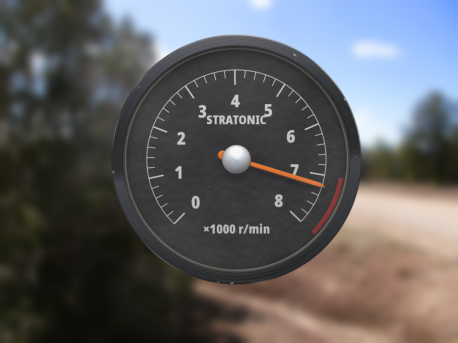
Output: rpm 7200
